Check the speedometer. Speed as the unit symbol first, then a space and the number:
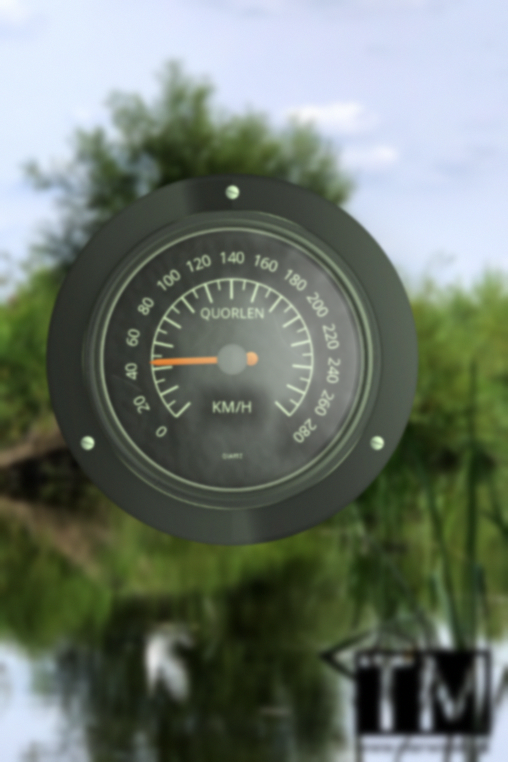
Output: km/h 45
